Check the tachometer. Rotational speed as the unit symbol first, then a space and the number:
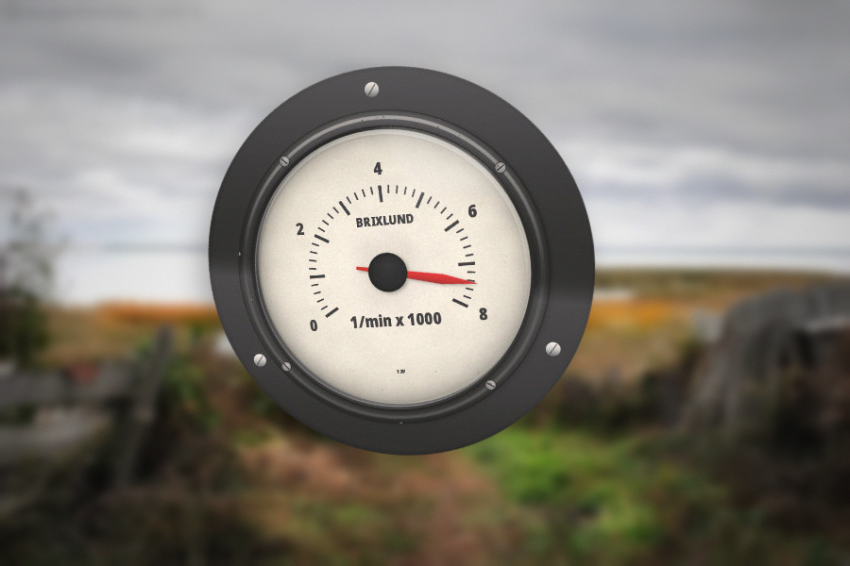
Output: rpm 7400
